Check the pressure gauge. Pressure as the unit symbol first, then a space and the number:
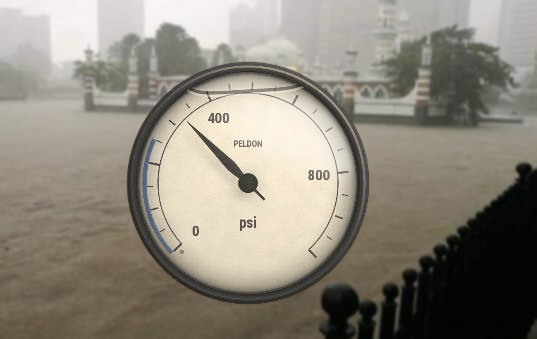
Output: psi 325
